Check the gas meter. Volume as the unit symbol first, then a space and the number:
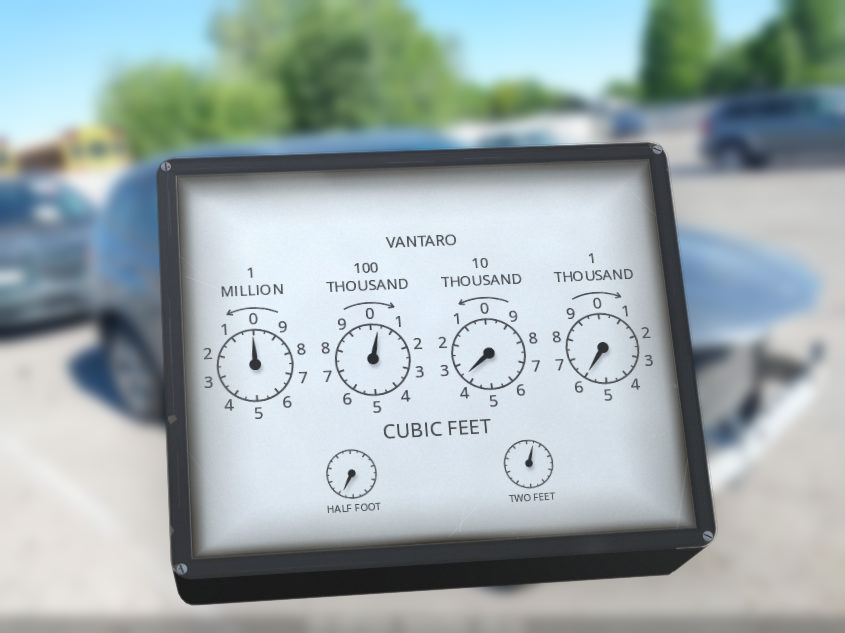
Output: ft³ 3600
